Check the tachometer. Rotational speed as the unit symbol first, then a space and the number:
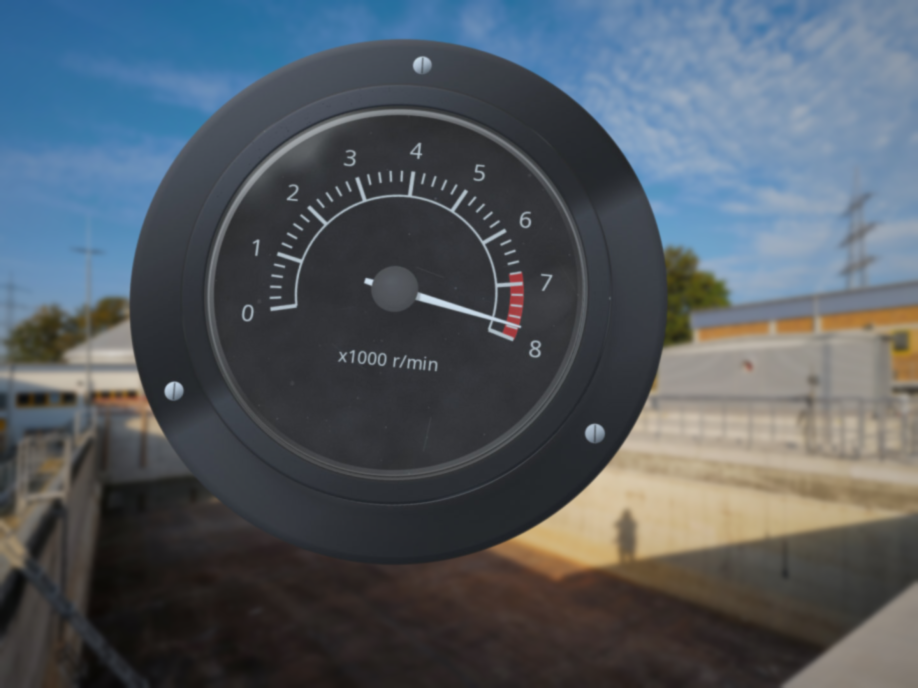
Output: rpm 7800
